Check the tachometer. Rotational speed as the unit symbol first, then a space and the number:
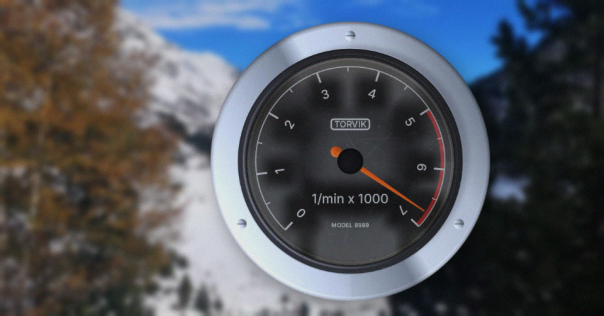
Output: rpm 6750
